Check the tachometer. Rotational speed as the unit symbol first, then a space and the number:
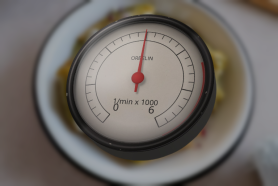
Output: rpm 3000
